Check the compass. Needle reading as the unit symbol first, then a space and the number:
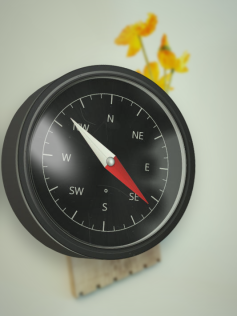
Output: ° 130
